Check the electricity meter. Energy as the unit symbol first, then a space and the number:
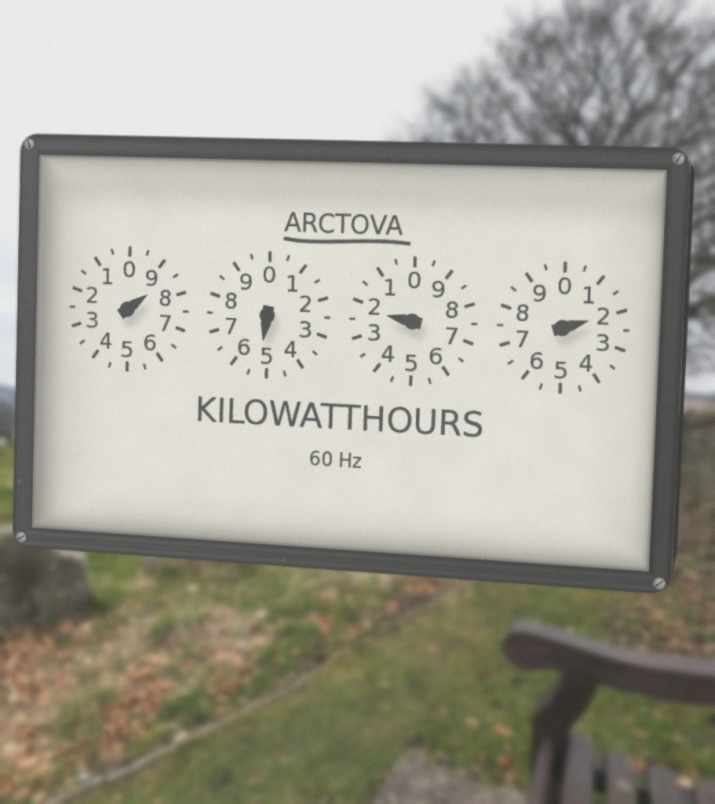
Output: kWh 8522
